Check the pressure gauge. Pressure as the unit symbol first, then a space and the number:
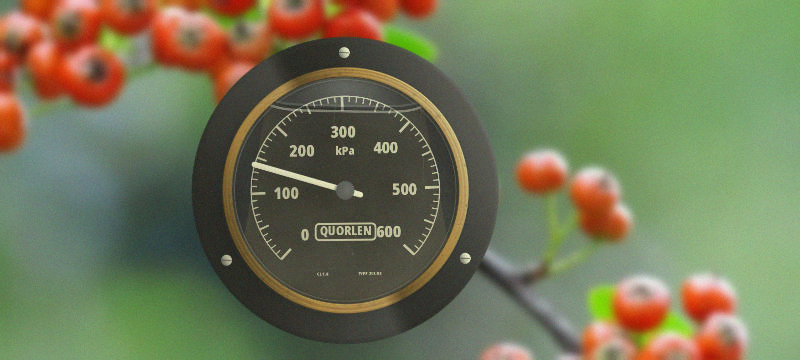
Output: kPa 140
